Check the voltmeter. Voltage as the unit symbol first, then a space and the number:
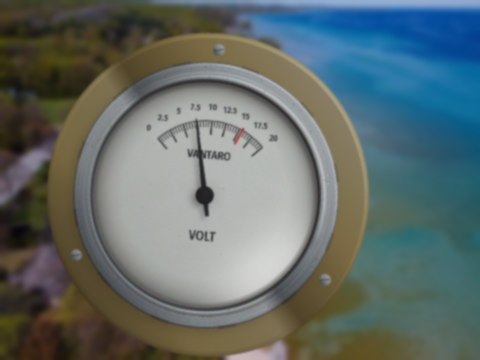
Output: V 7.5
